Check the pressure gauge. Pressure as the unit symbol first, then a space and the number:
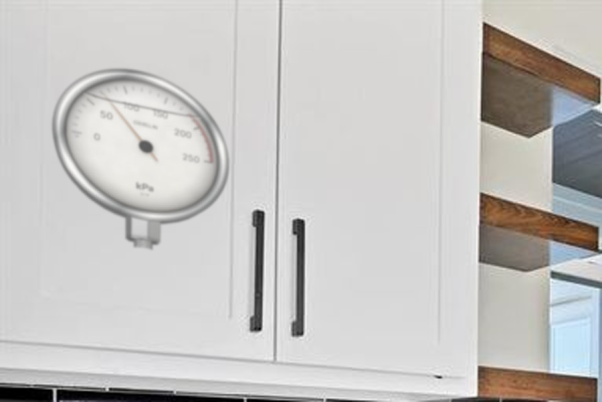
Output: kPa 70
